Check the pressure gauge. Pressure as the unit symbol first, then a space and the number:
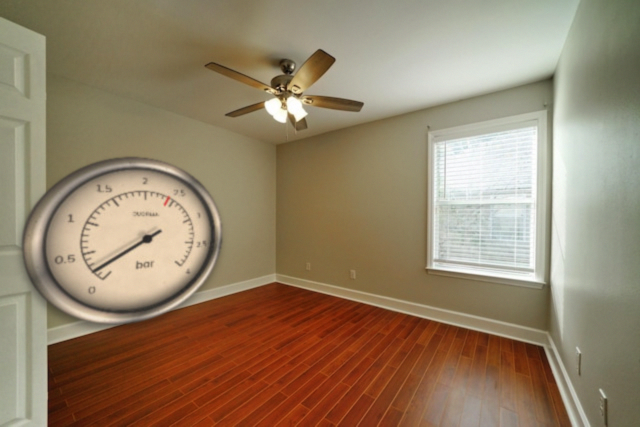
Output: bar 0.2
